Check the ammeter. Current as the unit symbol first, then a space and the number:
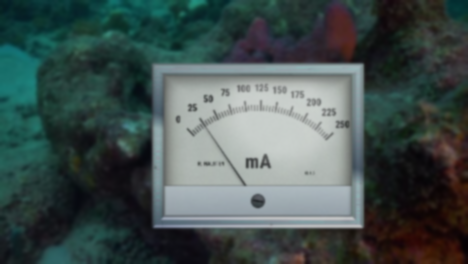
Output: mA 25
